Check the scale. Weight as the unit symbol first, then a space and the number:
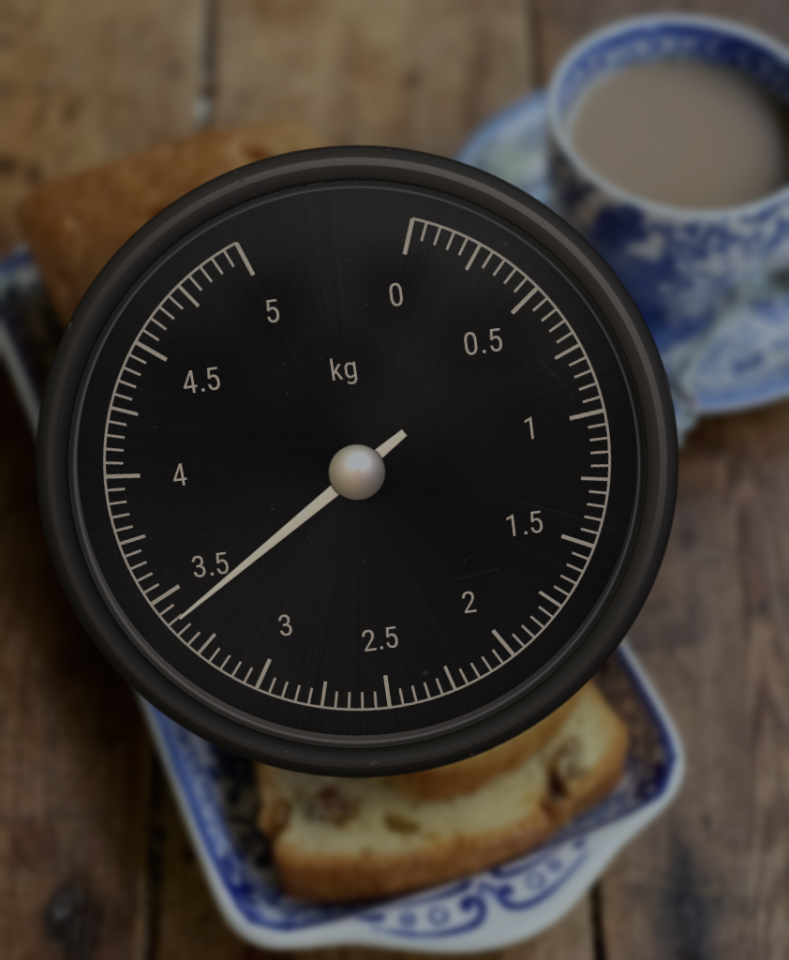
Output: kg 3.4
